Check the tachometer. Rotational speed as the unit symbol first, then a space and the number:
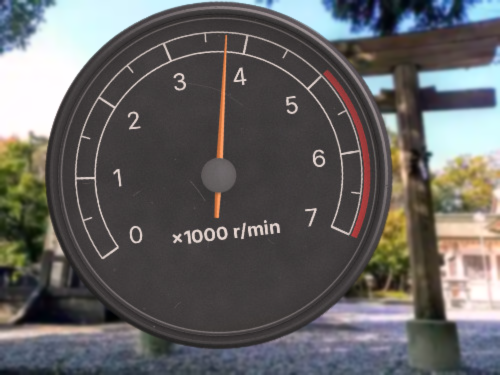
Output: rpm 3750
